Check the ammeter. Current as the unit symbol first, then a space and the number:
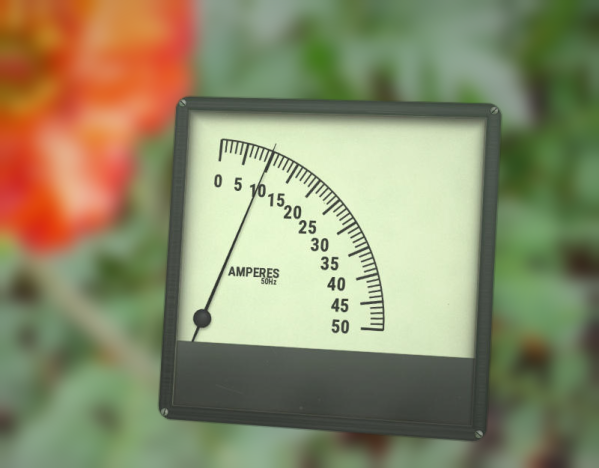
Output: A 10
